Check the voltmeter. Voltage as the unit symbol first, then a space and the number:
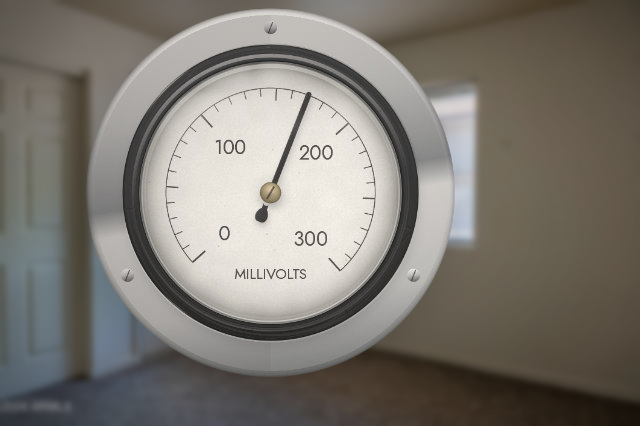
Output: mV 170
